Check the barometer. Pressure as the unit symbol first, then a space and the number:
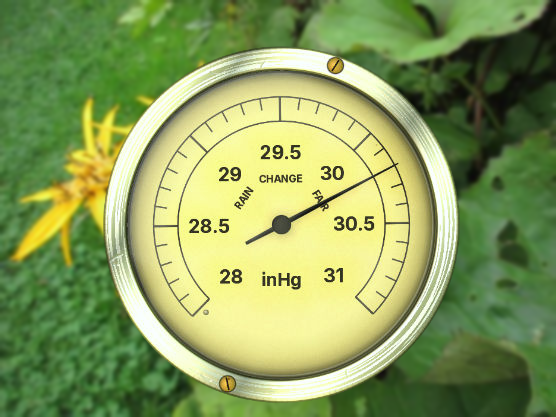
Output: inHg 30.2
